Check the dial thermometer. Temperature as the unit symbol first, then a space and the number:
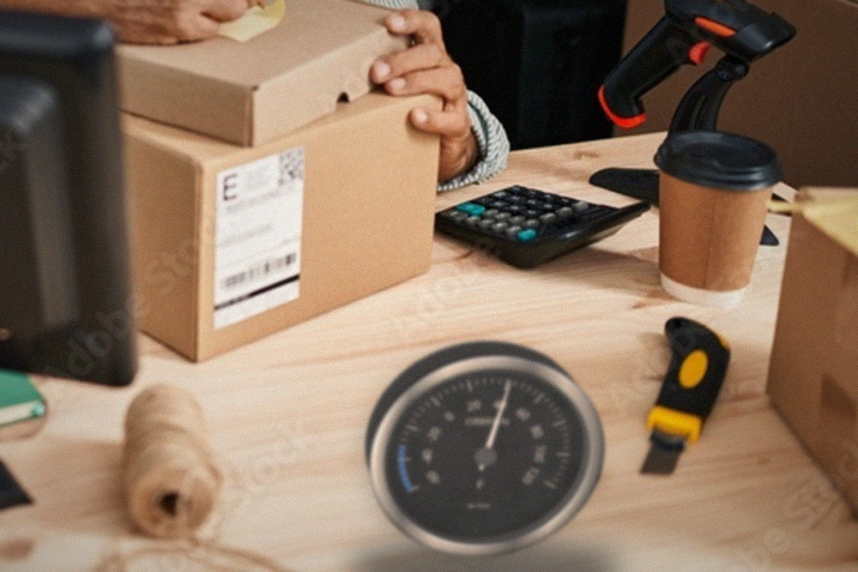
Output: °F 40
